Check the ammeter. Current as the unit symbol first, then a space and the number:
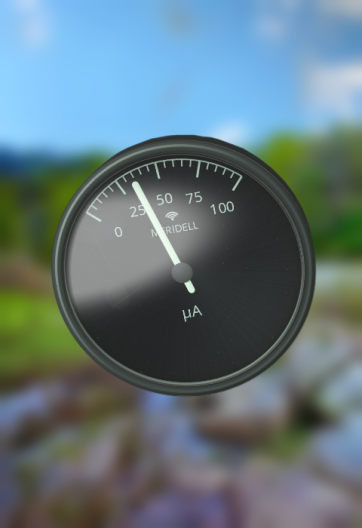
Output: µA 35
